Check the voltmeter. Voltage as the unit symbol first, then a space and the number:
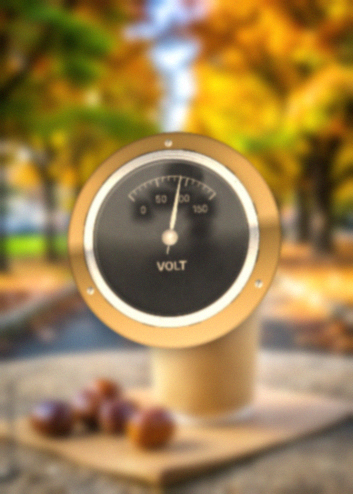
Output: V 90
